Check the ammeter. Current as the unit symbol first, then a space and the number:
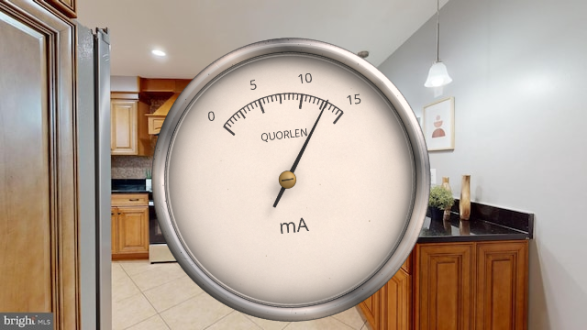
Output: mA 13
